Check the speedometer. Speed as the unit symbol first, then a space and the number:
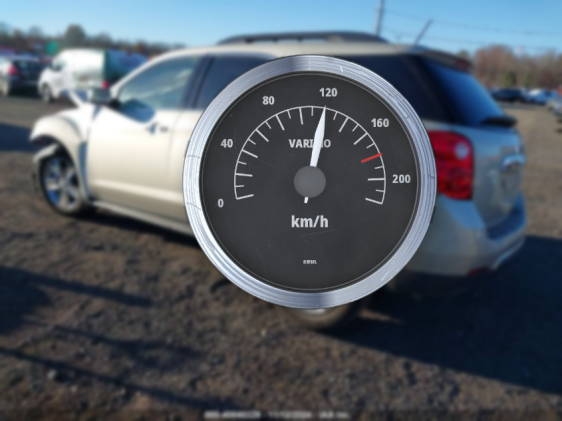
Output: km/h 120
